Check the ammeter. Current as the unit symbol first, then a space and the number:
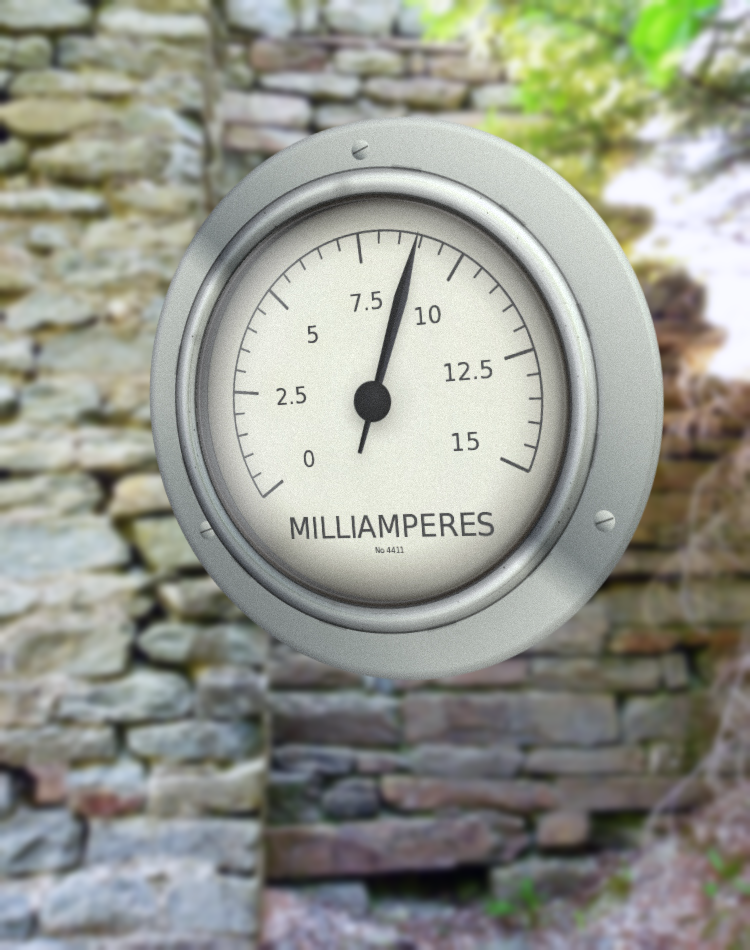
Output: mA 9
